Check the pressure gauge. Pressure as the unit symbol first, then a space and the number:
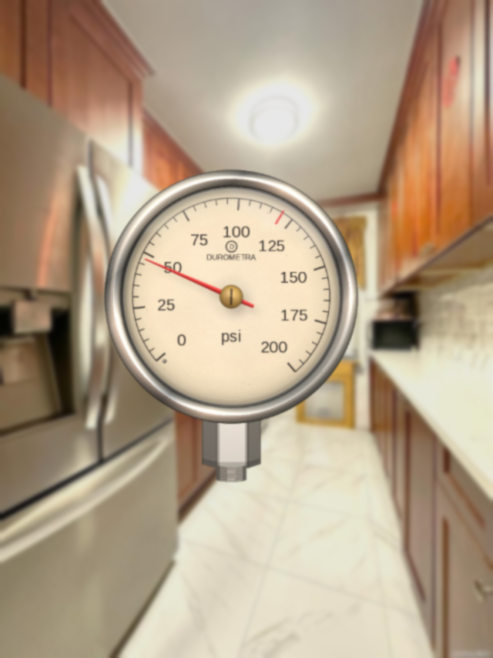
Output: psi 47.5
